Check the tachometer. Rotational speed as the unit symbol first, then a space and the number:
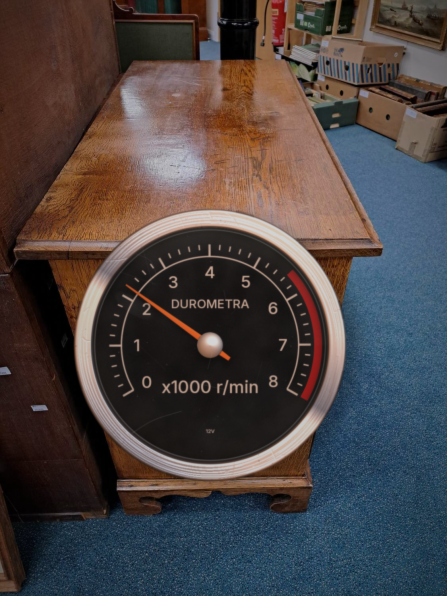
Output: rpm 2200
